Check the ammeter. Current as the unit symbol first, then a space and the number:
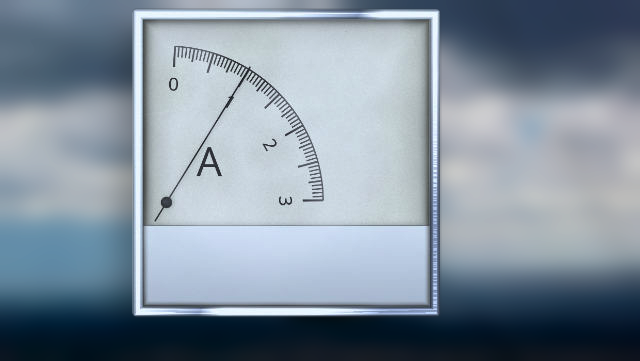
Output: A 1
